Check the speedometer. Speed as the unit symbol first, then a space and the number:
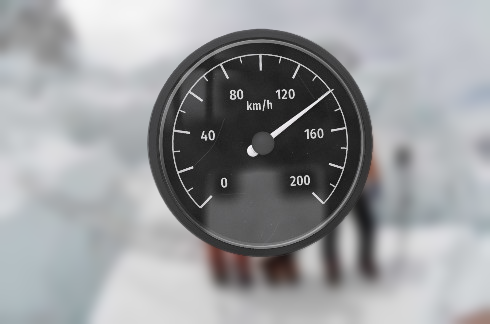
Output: km/h 140
